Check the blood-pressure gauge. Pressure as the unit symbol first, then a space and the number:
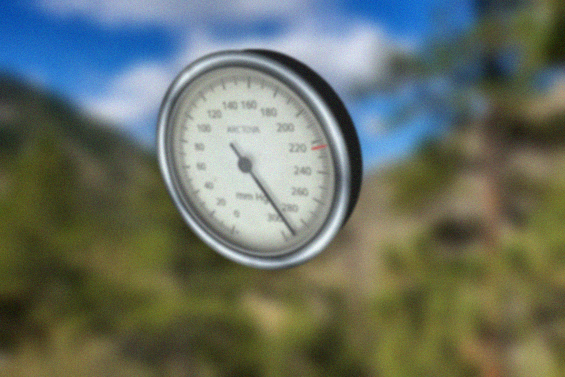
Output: mmHg 290
